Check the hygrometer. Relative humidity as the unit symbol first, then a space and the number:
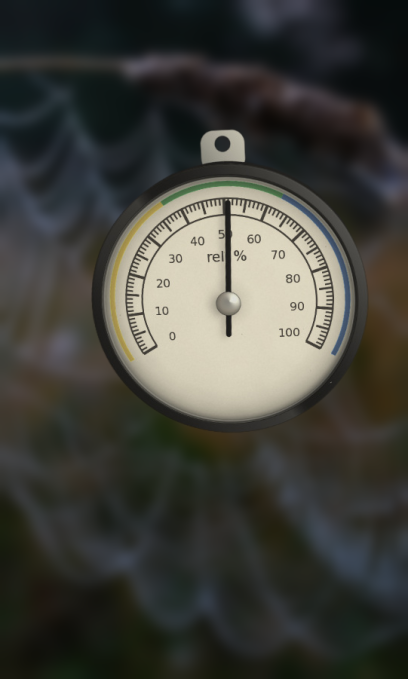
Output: % 51
